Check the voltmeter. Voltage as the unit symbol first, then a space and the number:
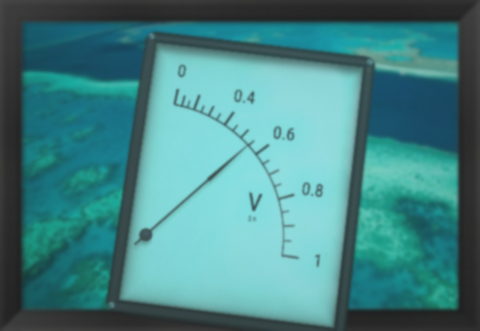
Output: V 0.55
